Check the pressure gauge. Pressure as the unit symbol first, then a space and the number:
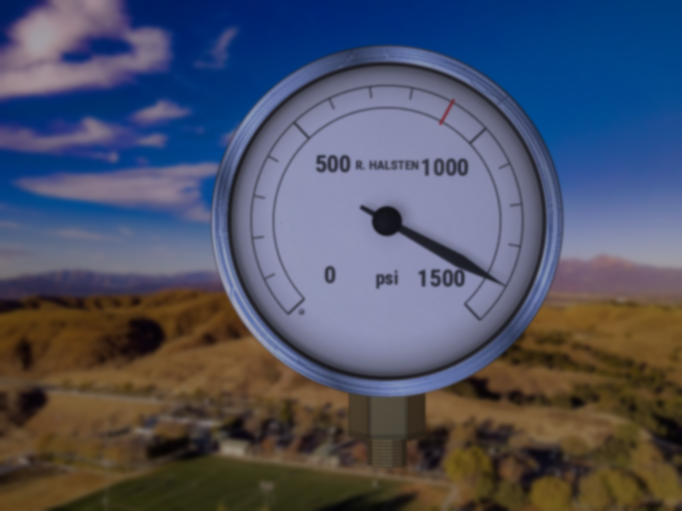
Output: psi 1400
